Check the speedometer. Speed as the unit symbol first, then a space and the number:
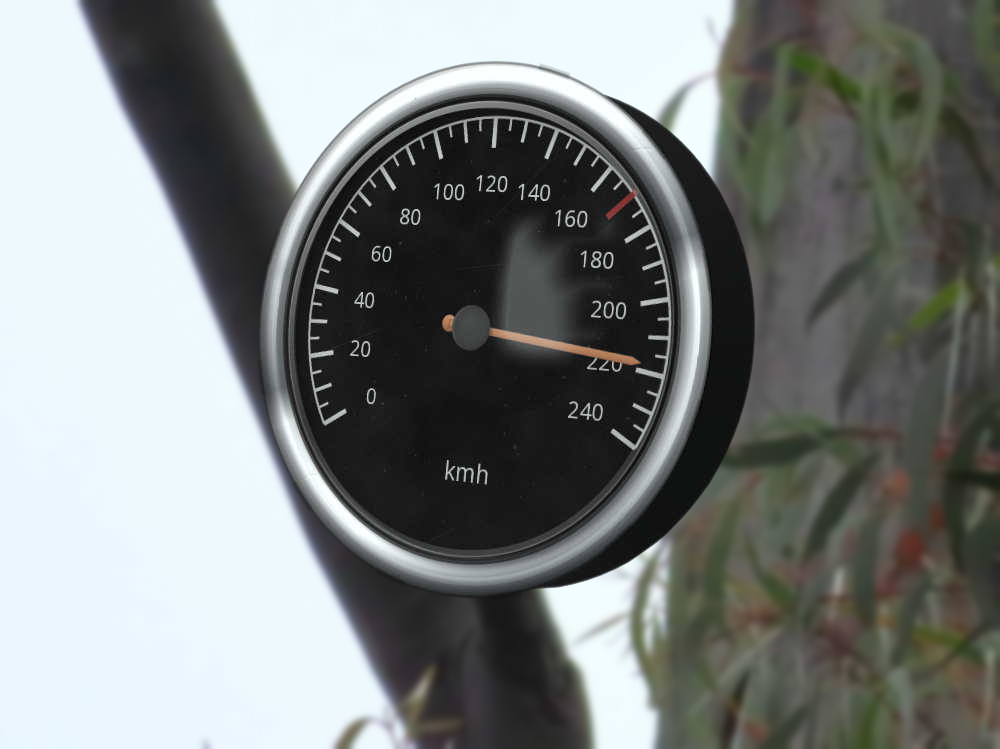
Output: km/h 217.5
